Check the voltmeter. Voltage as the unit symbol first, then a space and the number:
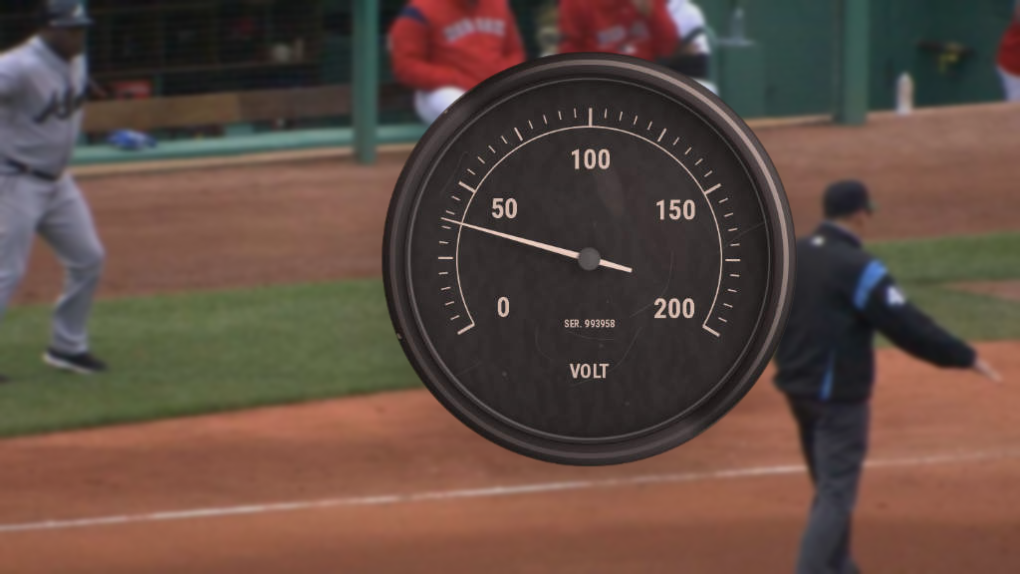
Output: V 37.5
